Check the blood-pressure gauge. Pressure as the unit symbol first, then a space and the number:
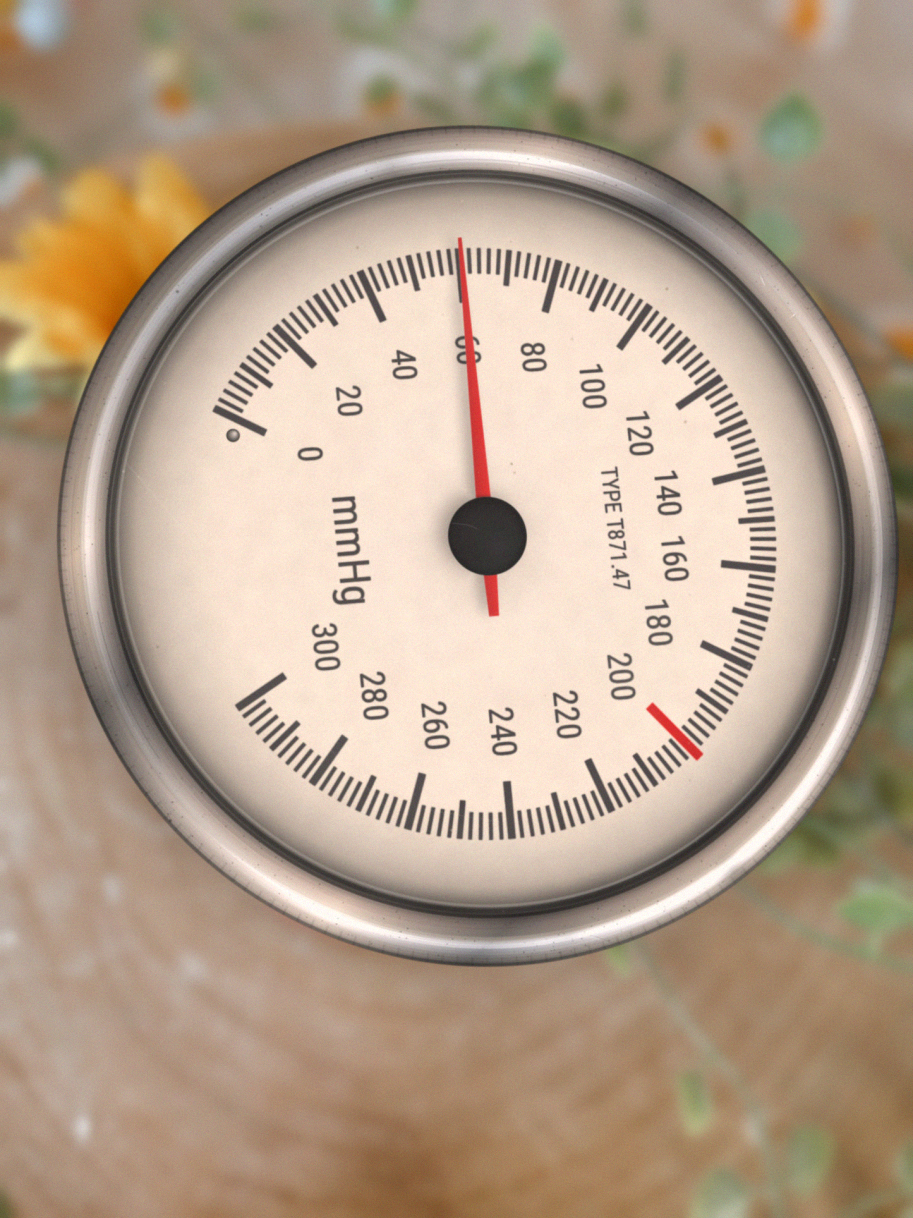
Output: mmHg 60
